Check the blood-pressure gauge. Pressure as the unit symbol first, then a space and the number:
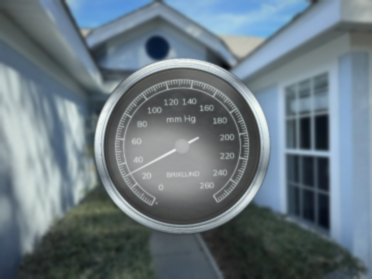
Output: mmHg 30
